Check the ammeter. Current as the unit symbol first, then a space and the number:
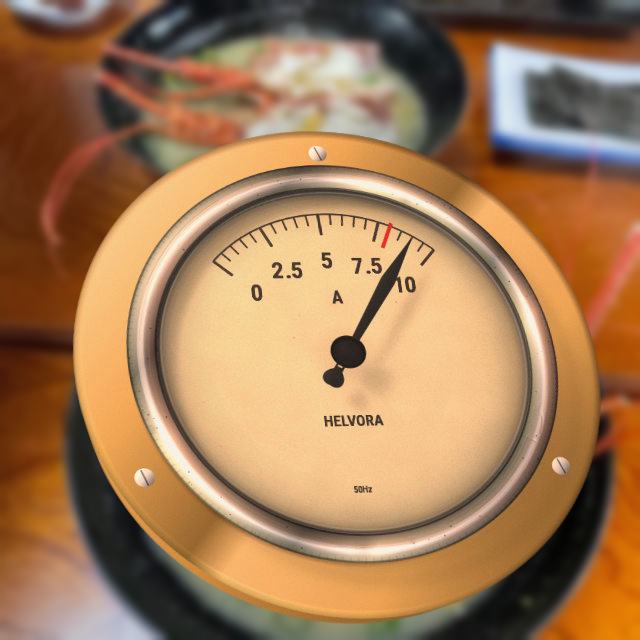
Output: A 9
